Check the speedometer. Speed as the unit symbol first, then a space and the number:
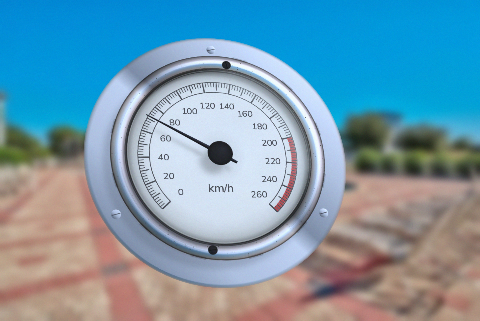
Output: km/h 70
